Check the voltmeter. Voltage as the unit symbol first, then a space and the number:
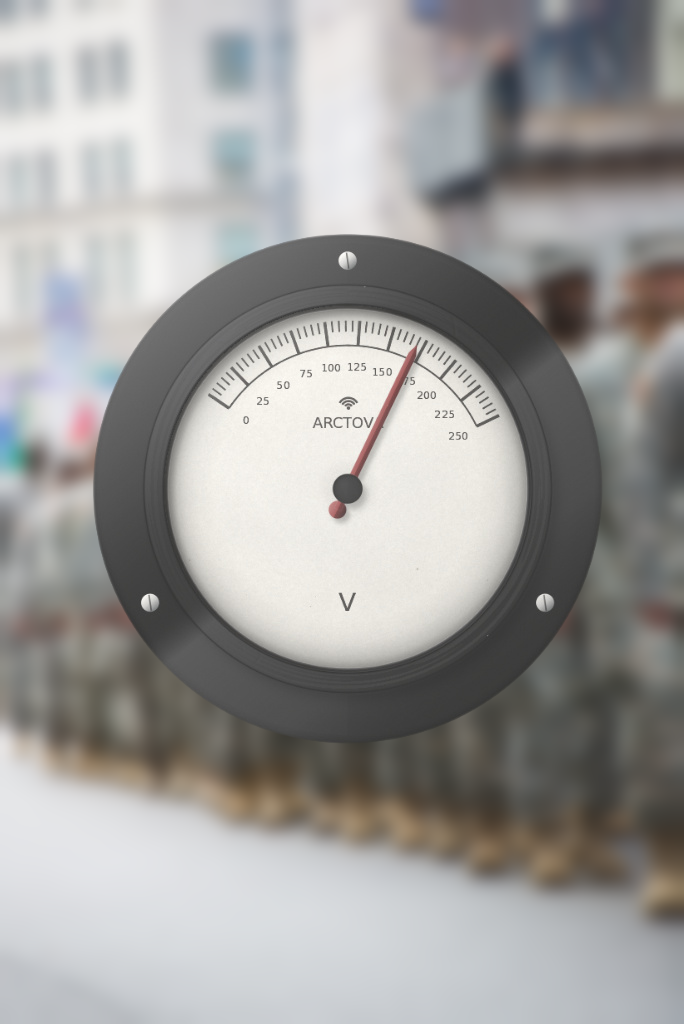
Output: V 170
